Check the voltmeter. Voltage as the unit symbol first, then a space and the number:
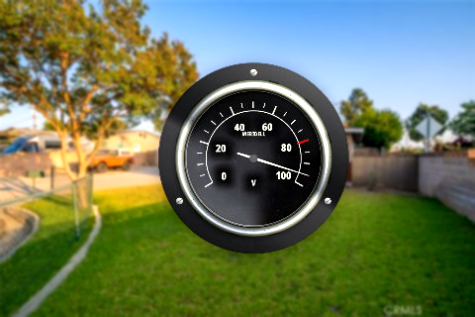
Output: V 95
